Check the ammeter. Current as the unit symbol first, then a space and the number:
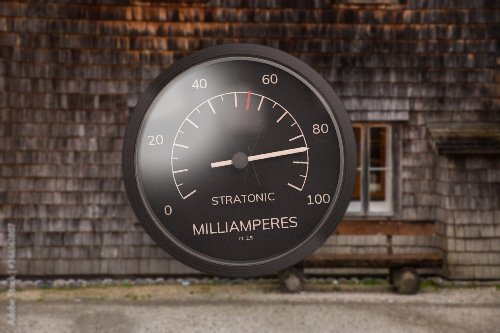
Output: mA 85
